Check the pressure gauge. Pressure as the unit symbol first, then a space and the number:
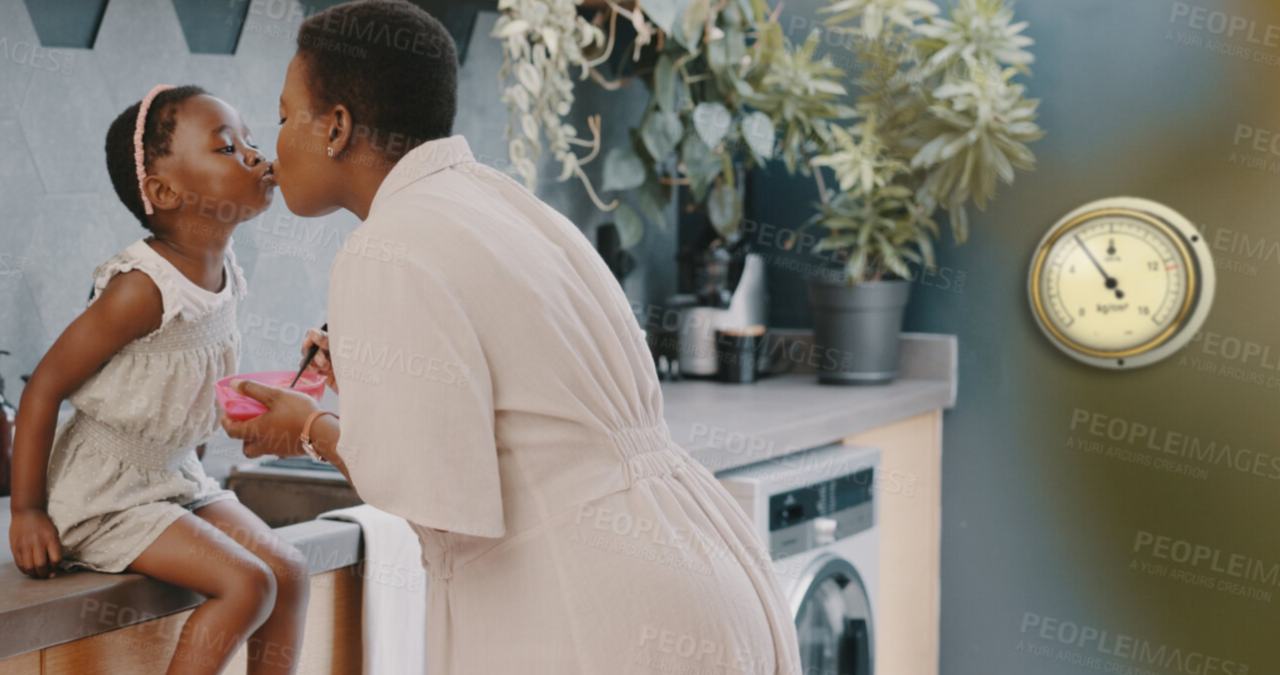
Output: kg/cm² 6
